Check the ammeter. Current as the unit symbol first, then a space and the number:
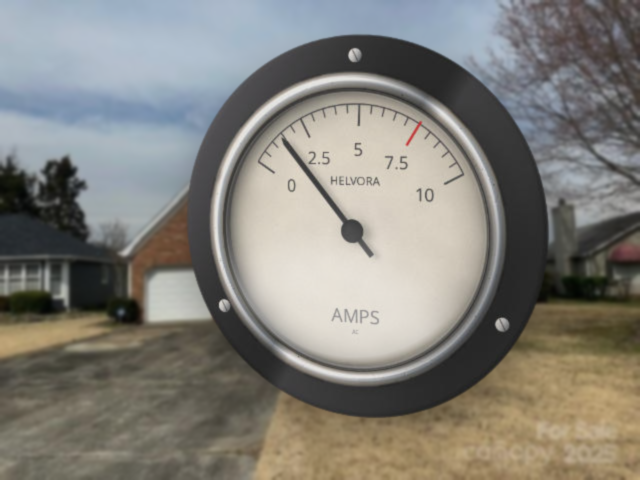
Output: A 1.5
